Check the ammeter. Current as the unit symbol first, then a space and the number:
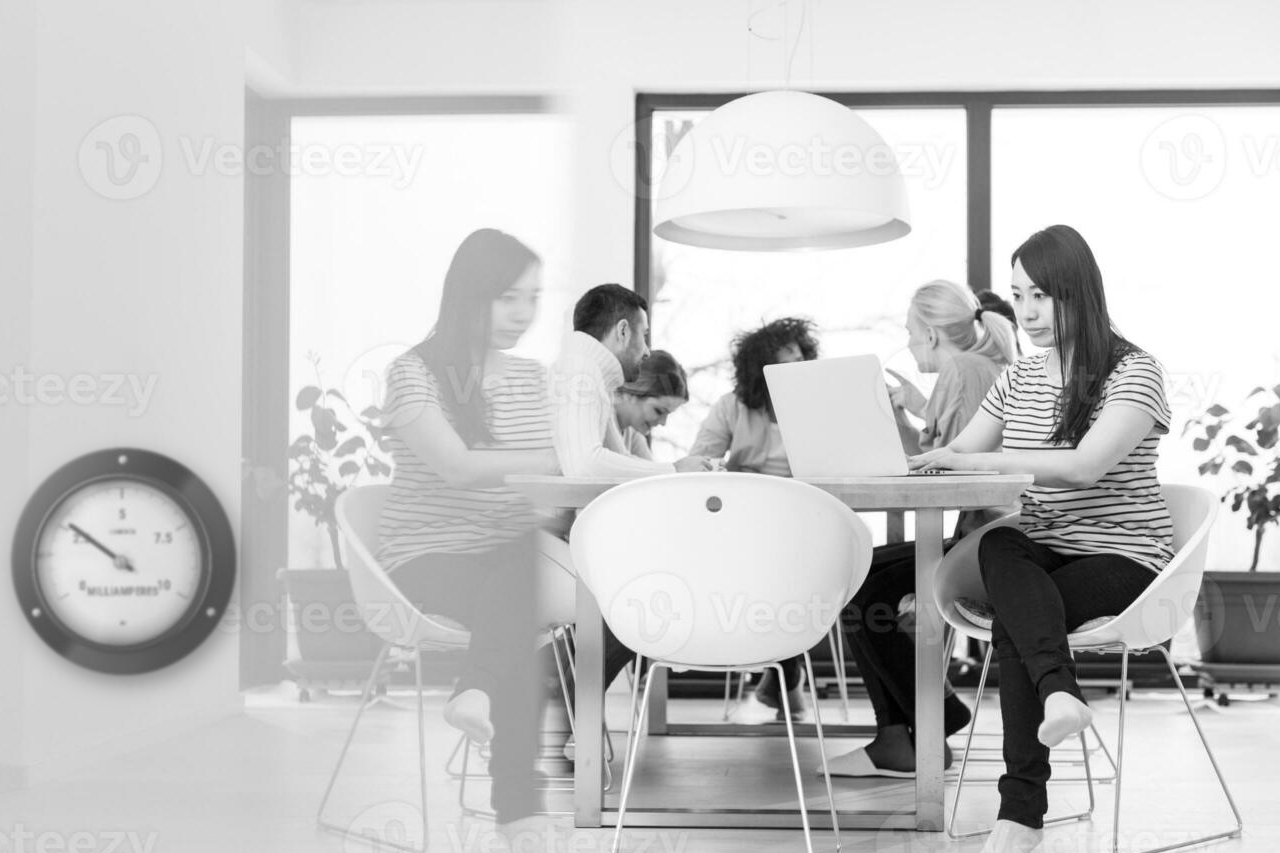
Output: mA 2.75
